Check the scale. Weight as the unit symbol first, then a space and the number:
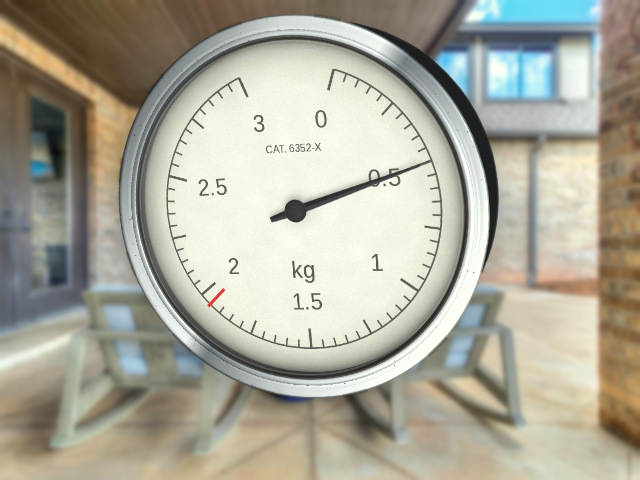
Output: kg 0.5
